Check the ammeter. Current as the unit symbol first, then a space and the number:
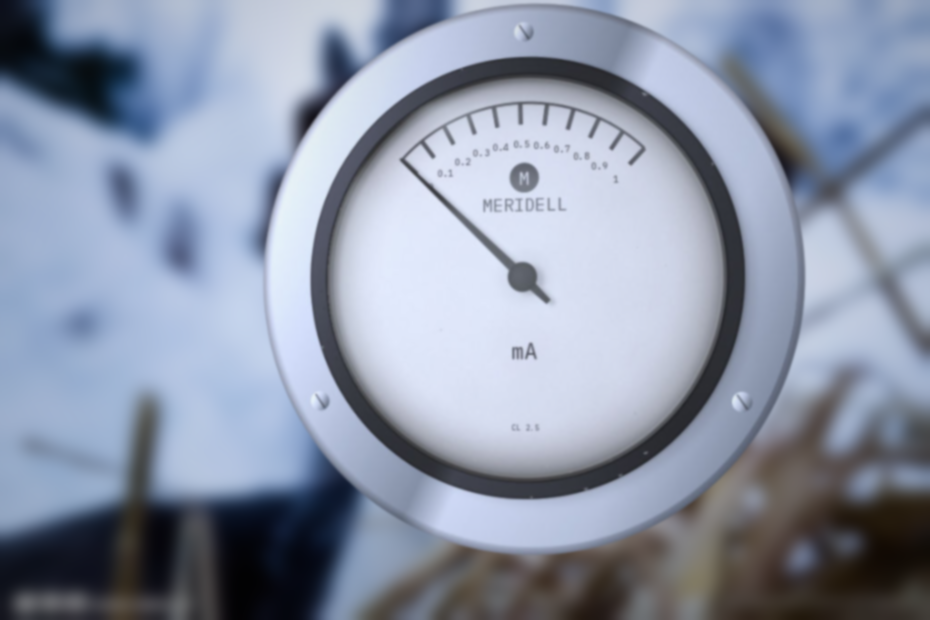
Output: mA 0
